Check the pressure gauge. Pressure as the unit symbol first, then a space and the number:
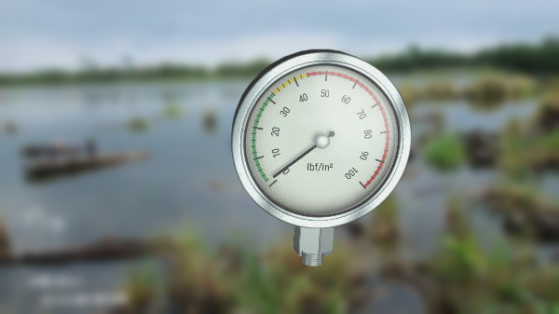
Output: psi 2
